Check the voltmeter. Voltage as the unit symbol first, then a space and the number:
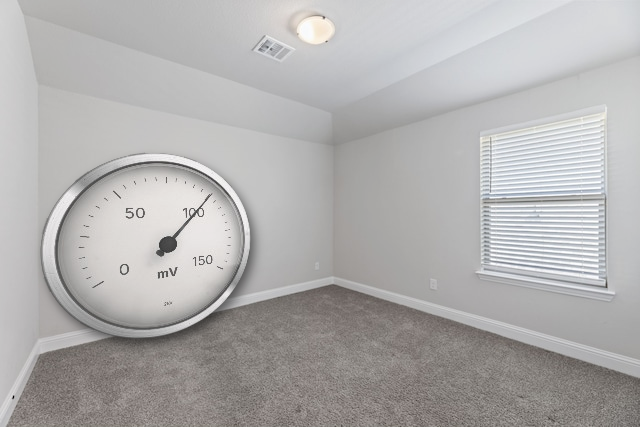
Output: mV 100
